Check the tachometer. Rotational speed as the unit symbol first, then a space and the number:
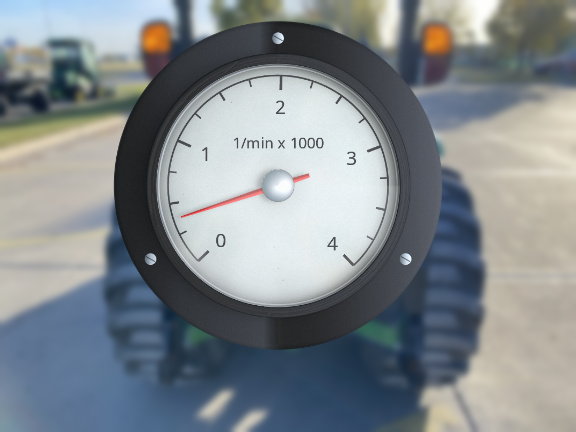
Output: rpm 375
